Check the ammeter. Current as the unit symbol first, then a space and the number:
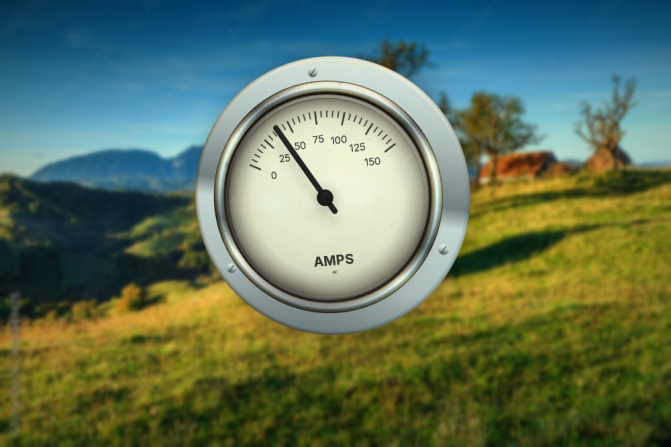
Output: A 40
